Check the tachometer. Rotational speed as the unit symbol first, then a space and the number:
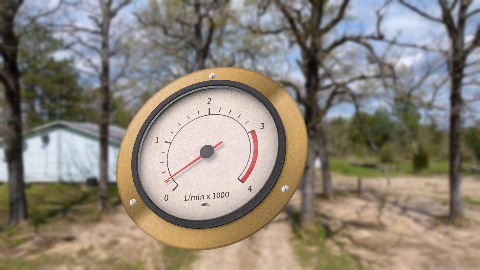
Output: rpm 200
